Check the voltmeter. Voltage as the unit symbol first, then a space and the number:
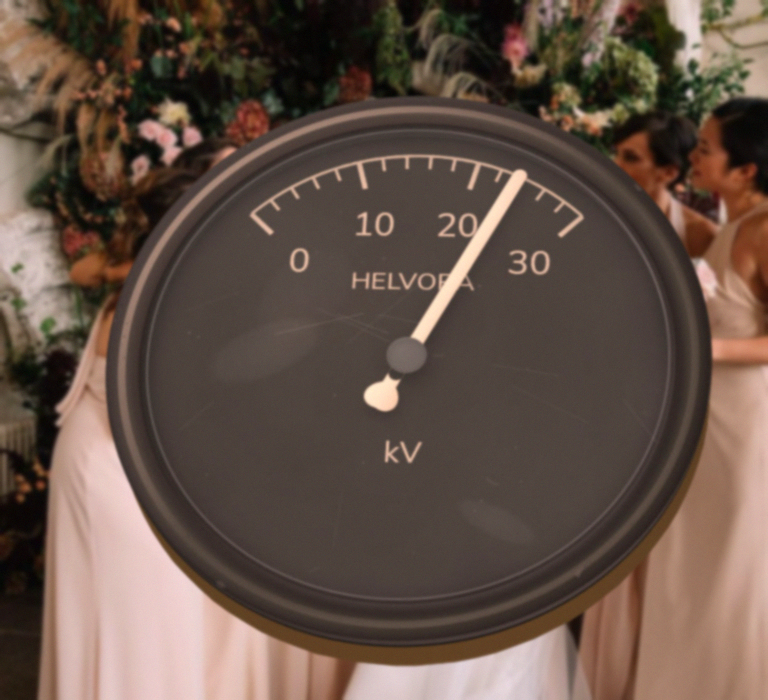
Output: kV 24
